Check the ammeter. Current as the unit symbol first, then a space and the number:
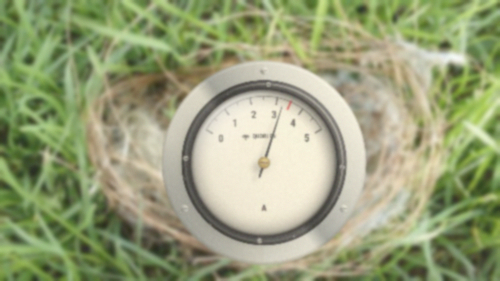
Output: A 3.25
